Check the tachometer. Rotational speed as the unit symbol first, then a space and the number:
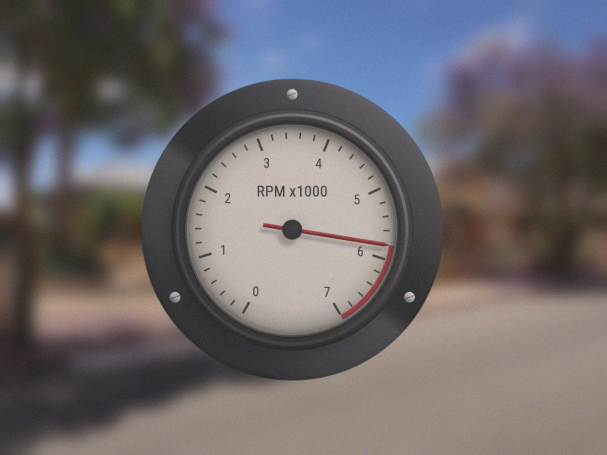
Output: rpm 5800
